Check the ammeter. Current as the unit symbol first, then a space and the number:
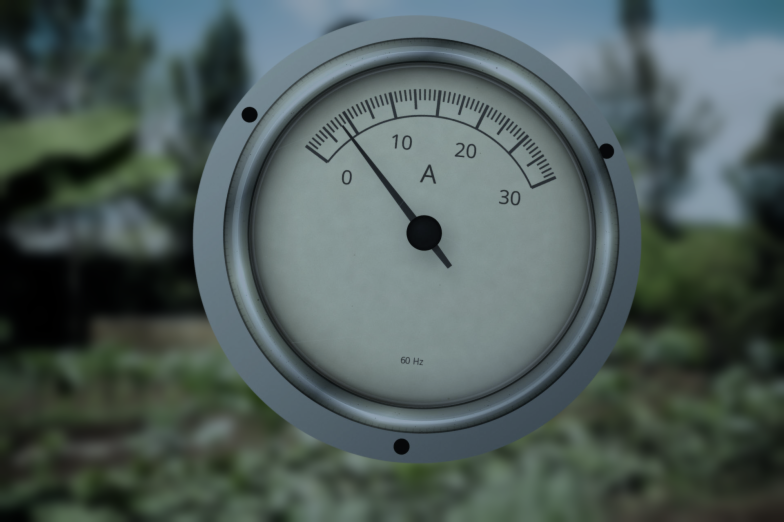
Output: A 4
